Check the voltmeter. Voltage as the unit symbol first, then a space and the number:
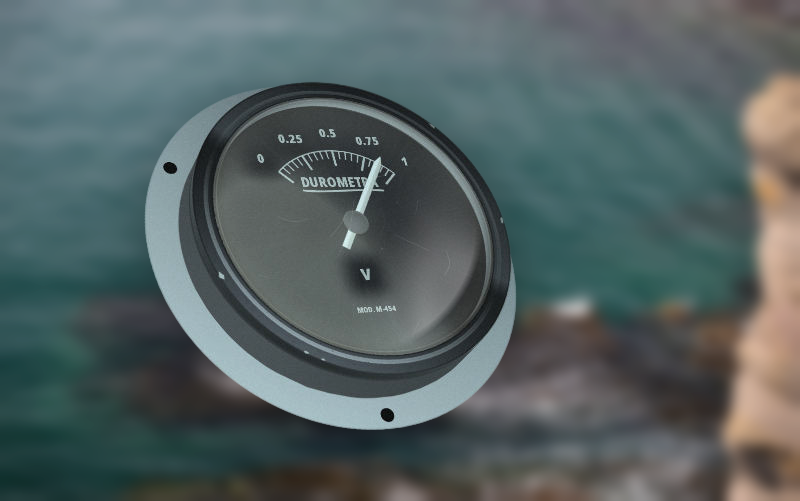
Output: V 0.85
